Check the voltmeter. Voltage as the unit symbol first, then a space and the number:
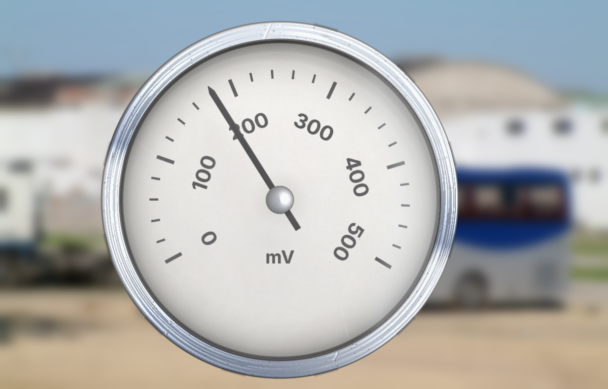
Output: mV 180
